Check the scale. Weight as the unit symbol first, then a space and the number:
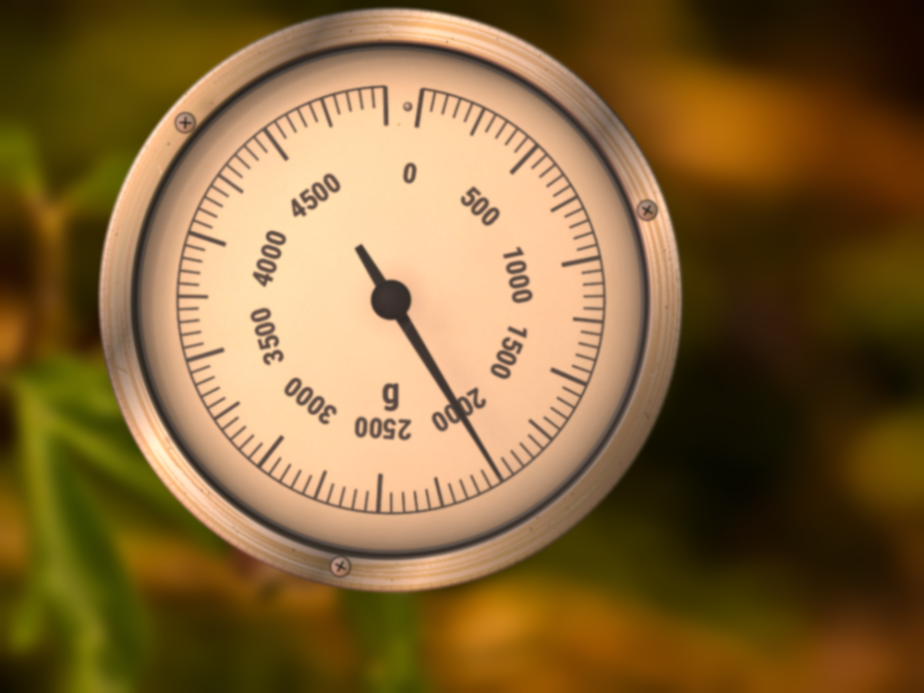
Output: g 2000
